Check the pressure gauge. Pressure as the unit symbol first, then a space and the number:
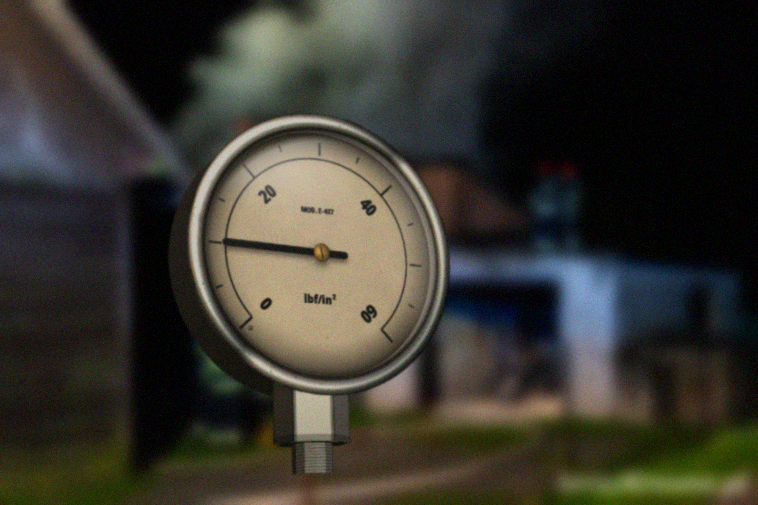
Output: psi 10
